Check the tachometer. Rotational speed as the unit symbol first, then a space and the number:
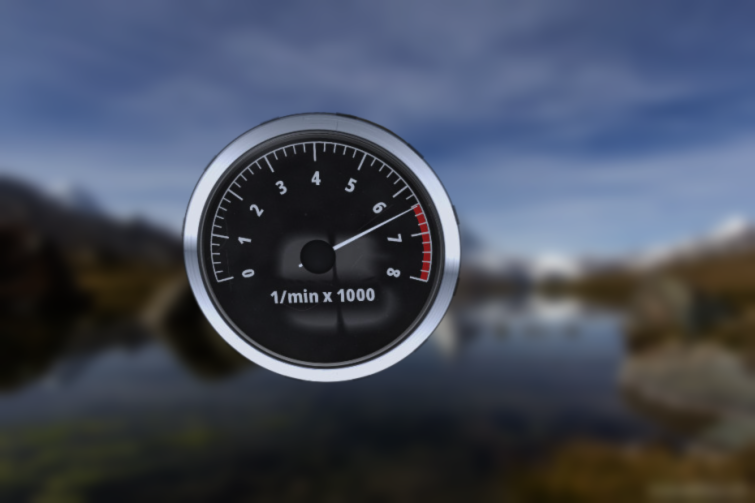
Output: rpm 6400
